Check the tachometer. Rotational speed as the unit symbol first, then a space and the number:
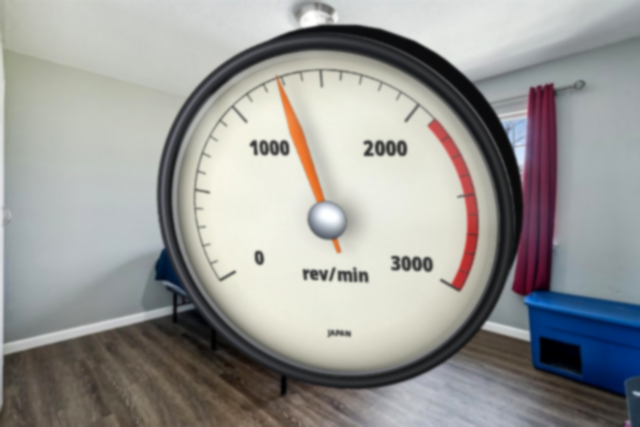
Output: rpm 1300
